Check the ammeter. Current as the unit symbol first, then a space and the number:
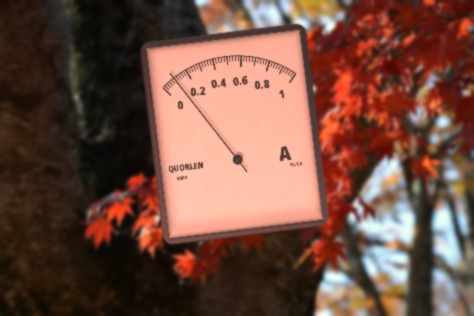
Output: A 0.1
